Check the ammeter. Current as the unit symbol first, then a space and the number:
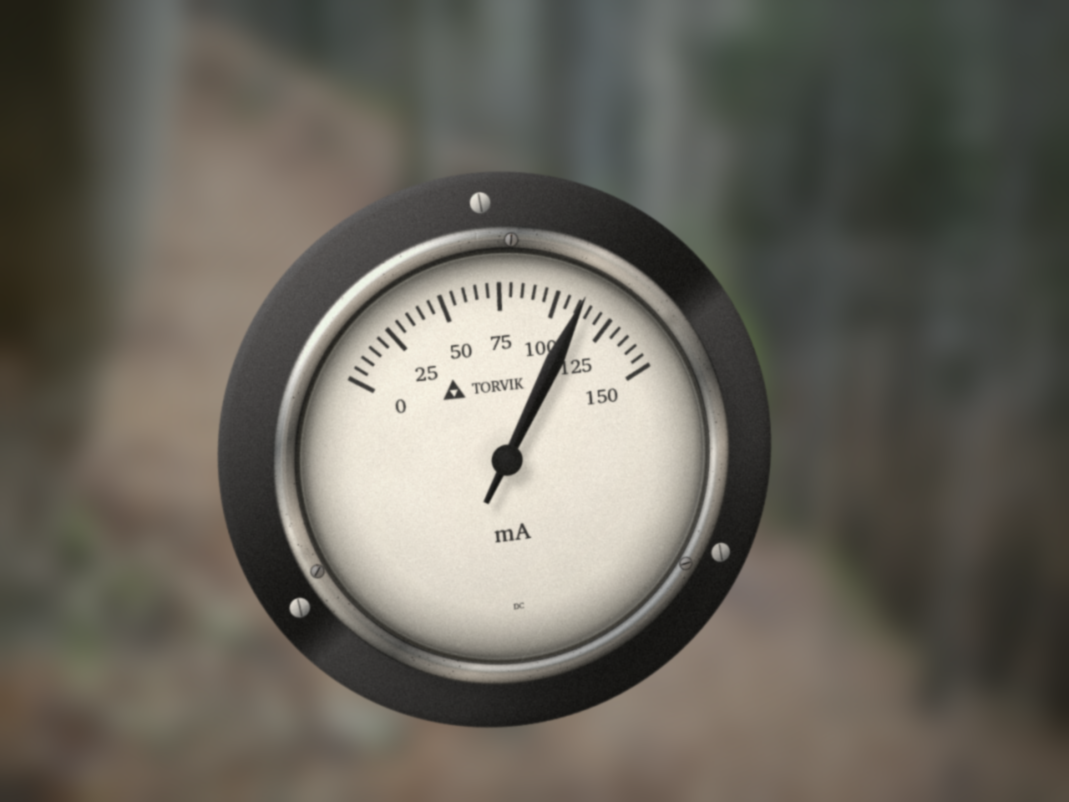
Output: mA 110
